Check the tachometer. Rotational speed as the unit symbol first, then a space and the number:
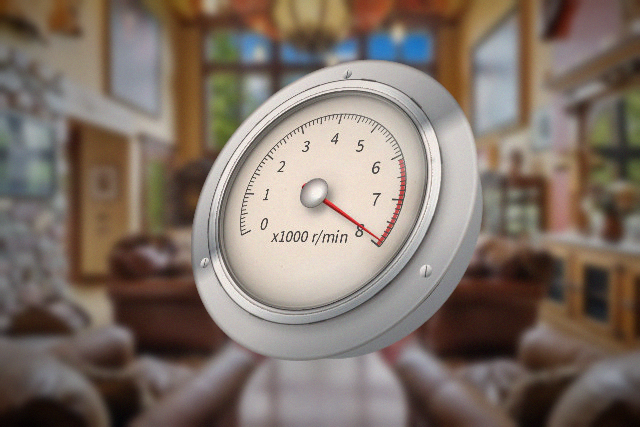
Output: rpm 7900
